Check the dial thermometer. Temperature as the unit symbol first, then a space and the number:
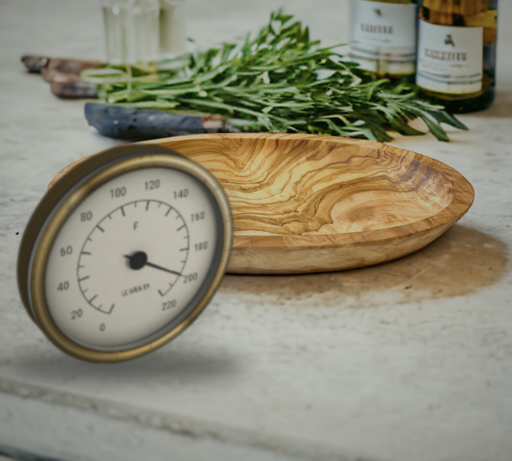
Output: °F 200
